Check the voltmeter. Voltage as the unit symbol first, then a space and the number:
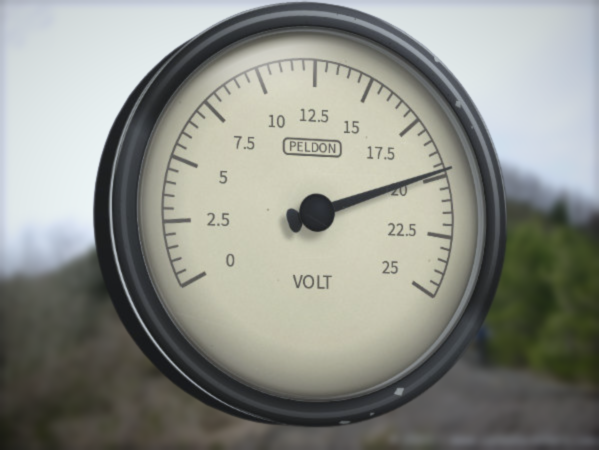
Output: V 19.75
